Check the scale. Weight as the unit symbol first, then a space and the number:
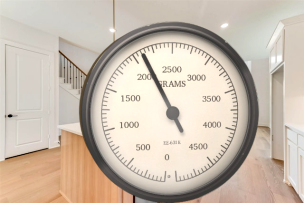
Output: g 2100
